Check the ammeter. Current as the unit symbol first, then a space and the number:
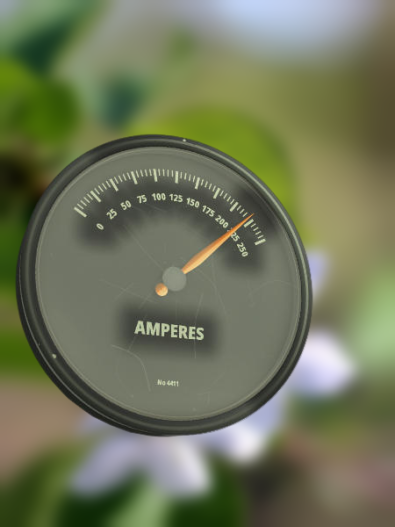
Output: A 220
